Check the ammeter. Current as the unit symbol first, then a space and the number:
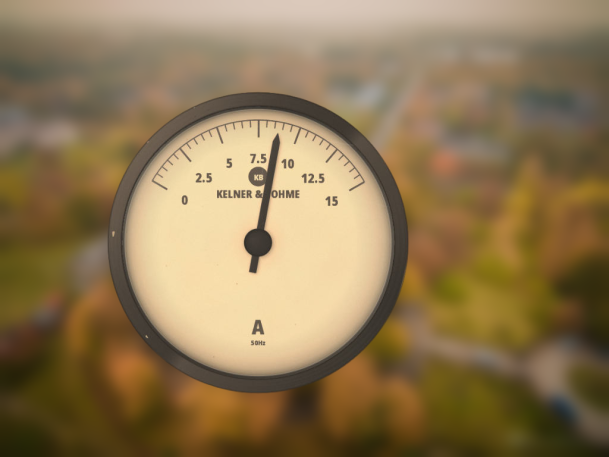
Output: A 8.75
